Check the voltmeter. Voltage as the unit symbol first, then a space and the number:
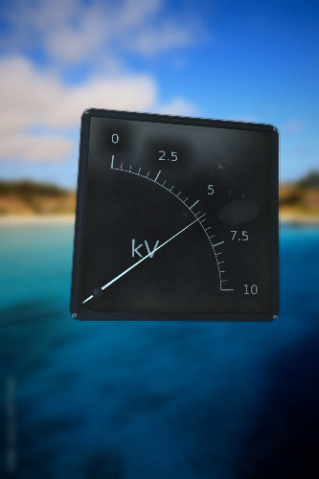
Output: kV 5.75
